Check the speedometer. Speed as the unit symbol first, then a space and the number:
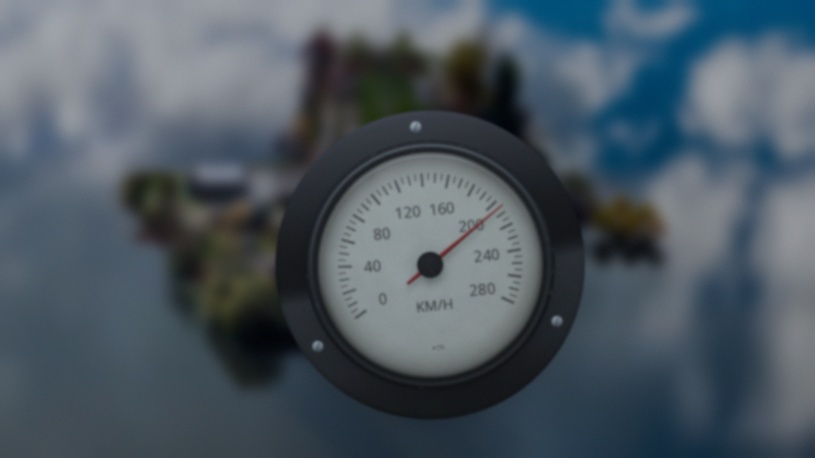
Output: km/h 205
